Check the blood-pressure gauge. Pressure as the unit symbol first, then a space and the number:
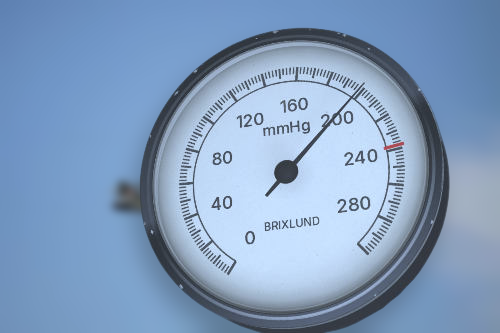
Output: mmHg 200
